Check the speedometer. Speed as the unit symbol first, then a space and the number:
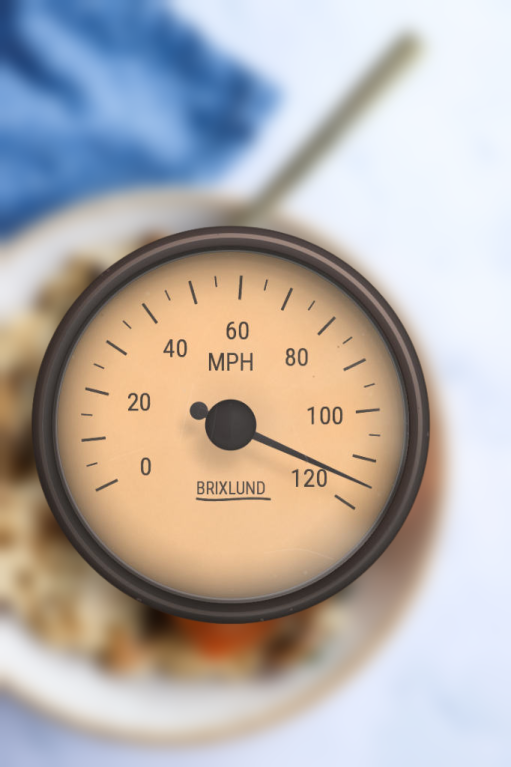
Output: mph 115
